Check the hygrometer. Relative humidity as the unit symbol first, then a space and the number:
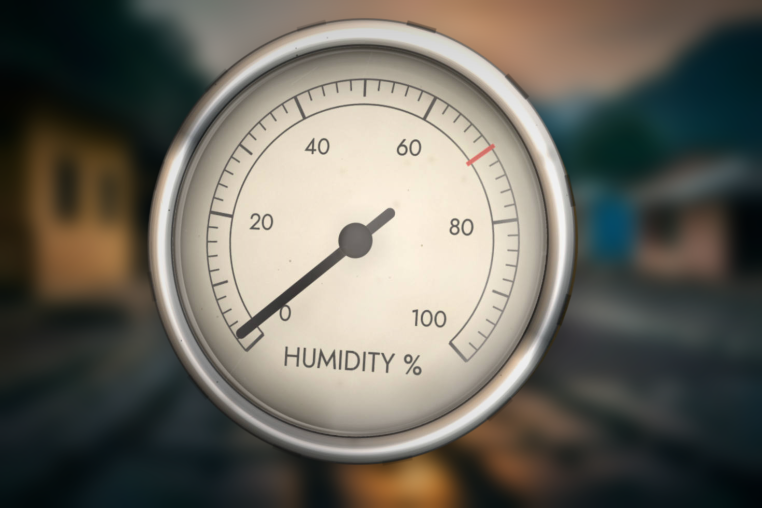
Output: % 2
